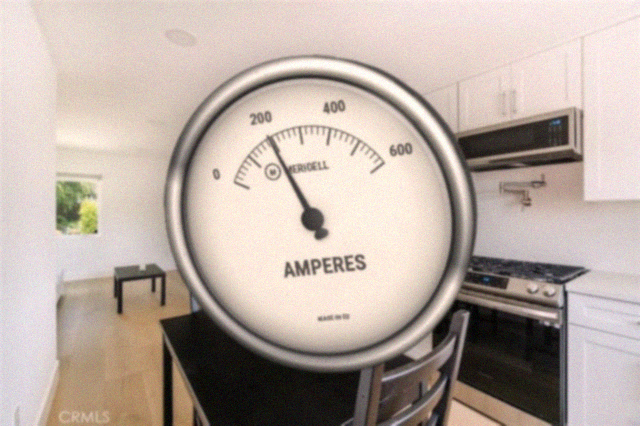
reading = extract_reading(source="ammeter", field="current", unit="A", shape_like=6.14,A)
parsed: 200,A
